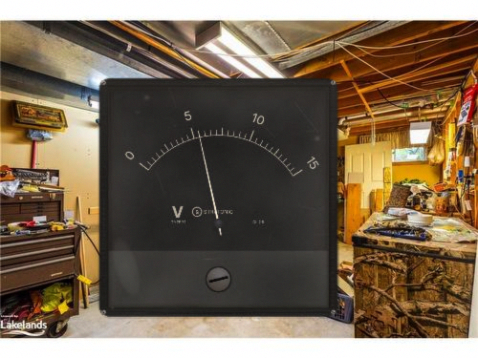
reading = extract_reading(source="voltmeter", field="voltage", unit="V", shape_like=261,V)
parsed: 5.5,V
